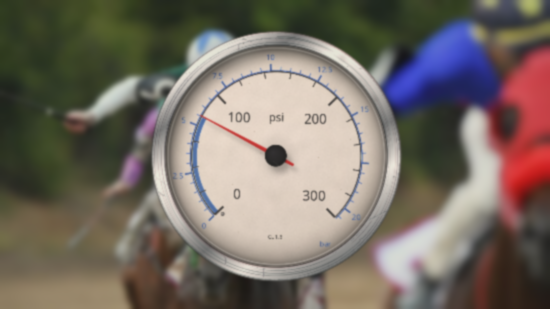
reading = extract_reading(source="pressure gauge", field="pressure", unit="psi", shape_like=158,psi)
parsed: 80,psi
